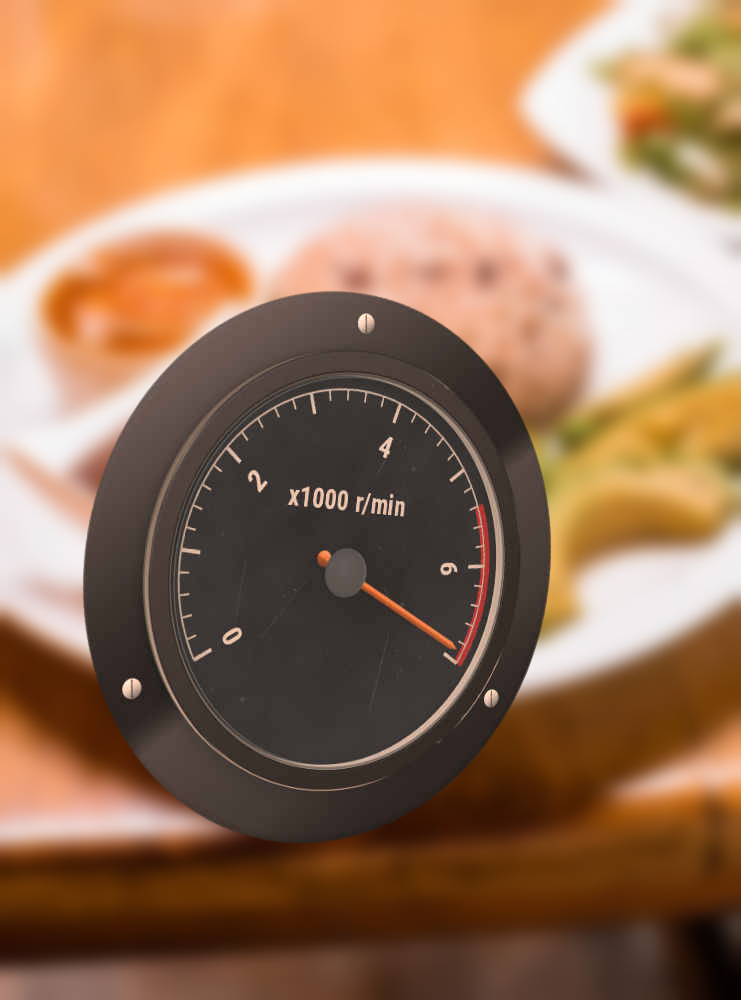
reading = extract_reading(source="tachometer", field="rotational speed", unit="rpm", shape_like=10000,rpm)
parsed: 6900,rpm
